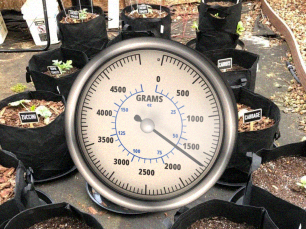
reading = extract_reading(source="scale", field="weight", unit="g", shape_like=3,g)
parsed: 1650,g
